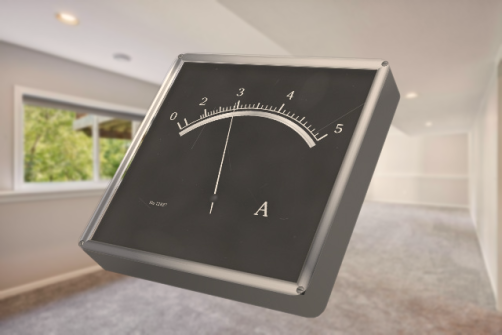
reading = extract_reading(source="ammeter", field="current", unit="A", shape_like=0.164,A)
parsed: 3,A
